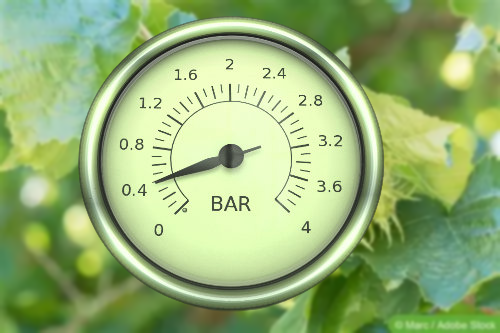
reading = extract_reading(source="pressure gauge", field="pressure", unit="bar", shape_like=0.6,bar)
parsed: 0.4,bar
